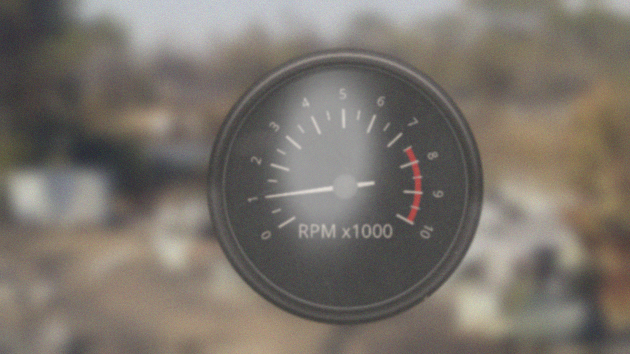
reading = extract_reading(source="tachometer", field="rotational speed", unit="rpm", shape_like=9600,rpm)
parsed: 1000,rpm
